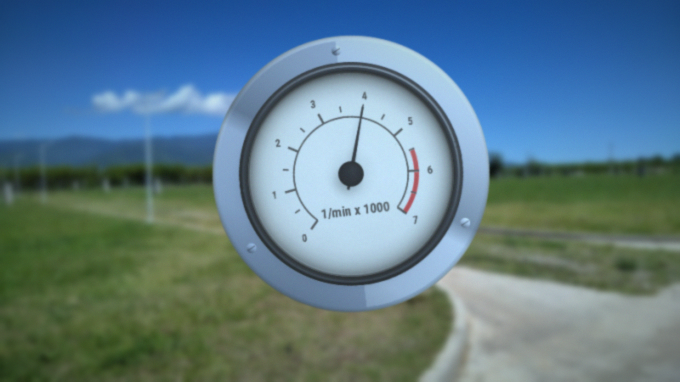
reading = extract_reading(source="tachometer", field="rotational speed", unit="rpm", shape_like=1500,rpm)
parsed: 4000,rpm
